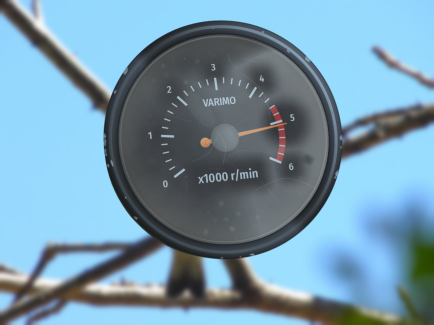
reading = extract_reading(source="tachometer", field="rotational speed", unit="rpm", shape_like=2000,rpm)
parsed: 5100,rpm
